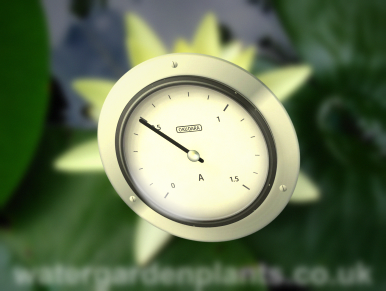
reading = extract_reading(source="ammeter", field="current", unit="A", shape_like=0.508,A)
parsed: 0.5,A
